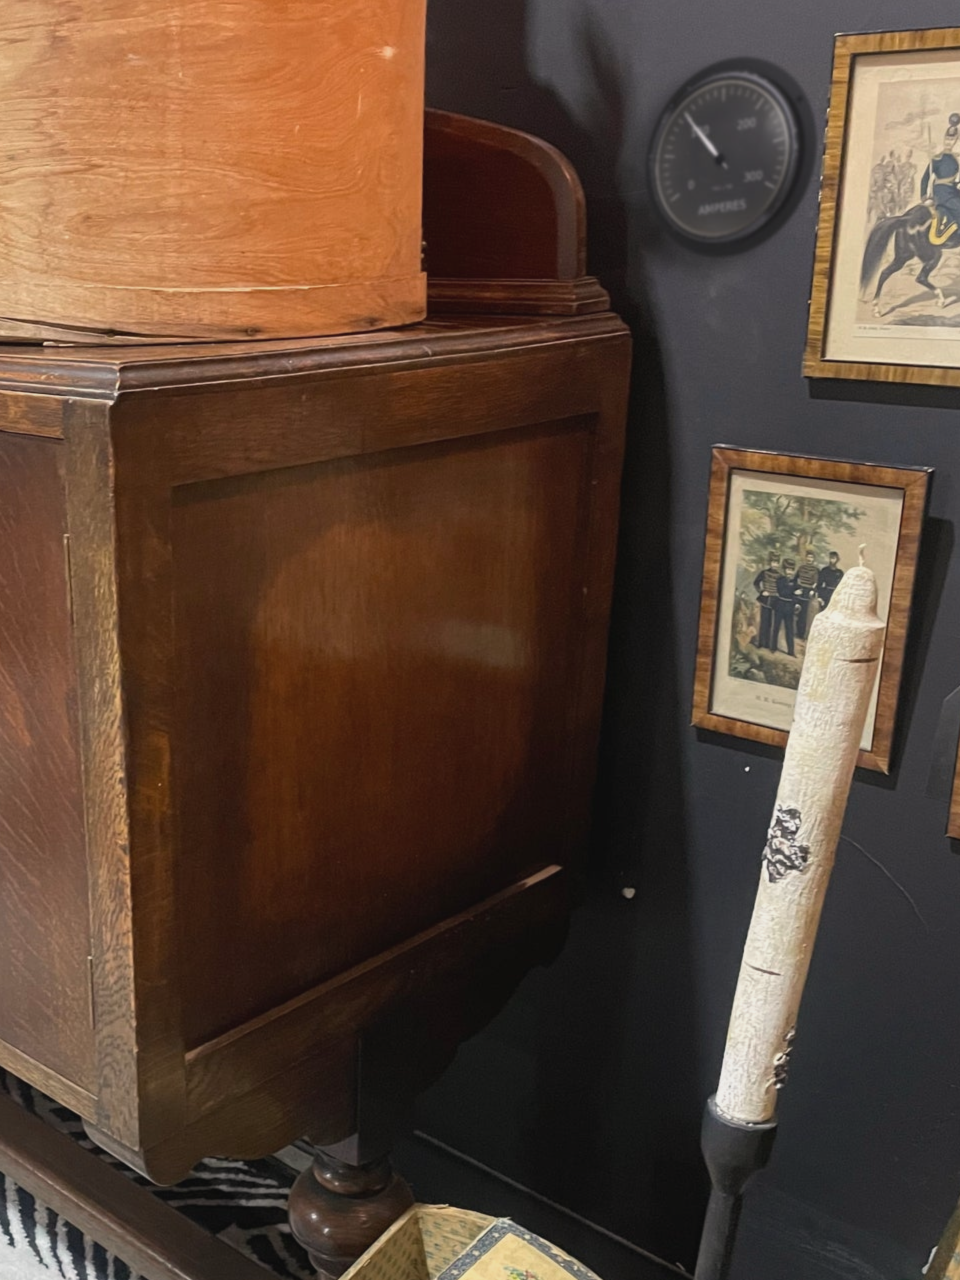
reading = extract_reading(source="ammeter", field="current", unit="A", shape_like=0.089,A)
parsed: 100,A
